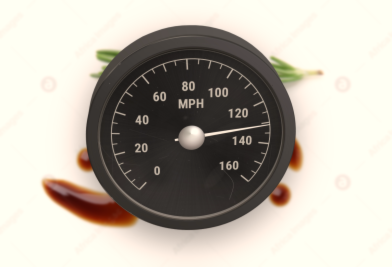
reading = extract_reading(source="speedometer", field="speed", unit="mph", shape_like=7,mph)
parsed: 130,mph
